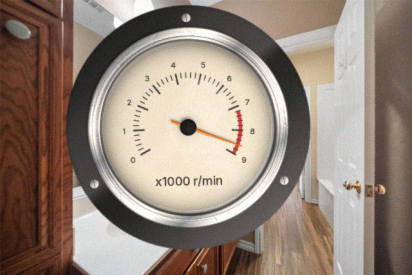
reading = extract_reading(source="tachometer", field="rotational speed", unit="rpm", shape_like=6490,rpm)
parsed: 8600,rpm
